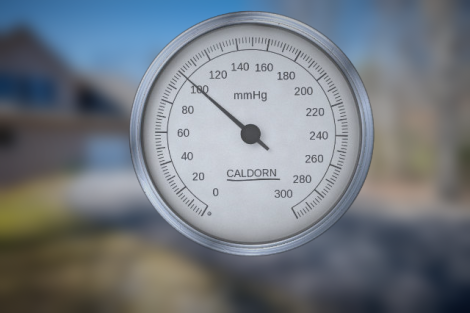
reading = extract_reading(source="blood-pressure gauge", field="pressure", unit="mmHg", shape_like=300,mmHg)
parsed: 100,mmHg
